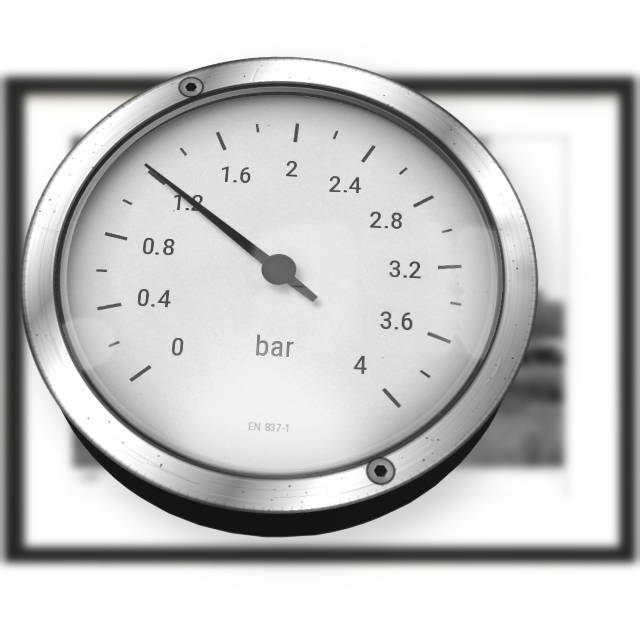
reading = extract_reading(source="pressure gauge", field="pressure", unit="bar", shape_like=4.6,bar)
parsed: 1.2,bar
